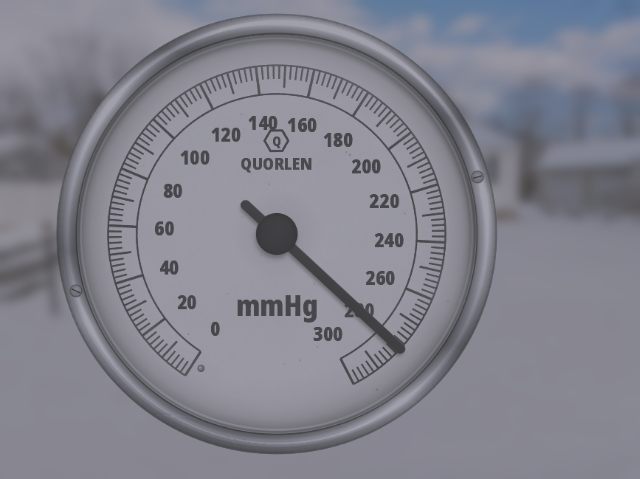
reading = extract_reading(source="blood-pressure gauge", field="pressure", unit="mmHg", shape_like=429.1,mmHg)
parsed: 280,mmHg
